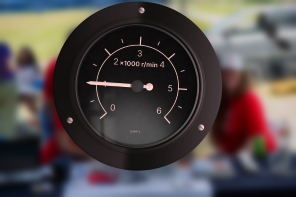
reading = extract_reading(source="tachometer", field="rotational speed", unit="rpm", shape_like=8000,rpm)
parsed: 1000,rpm
